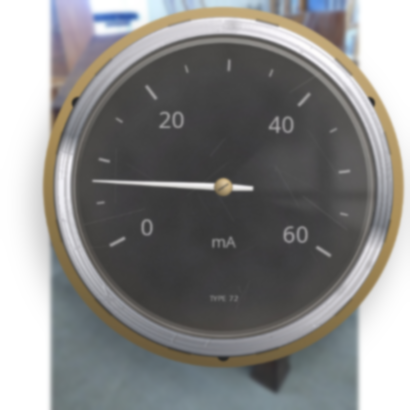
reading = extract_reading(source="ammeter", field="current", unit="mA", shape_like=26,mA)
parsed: 7.5,mA
